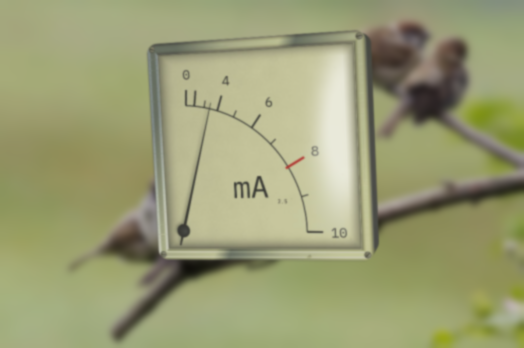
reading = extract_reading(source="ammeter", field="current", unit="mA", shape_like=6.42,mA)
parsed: 3.5,mA
